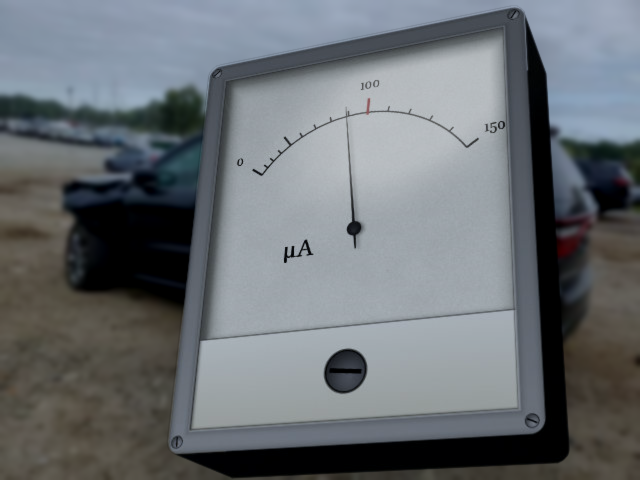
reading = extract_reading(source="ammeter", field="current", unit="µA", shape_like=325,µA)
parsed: 90,µA
